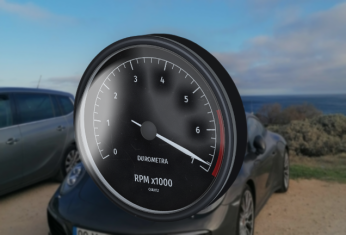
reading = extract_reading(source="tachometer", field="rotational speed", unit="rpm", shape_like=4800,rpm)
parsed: 6800,rpm
